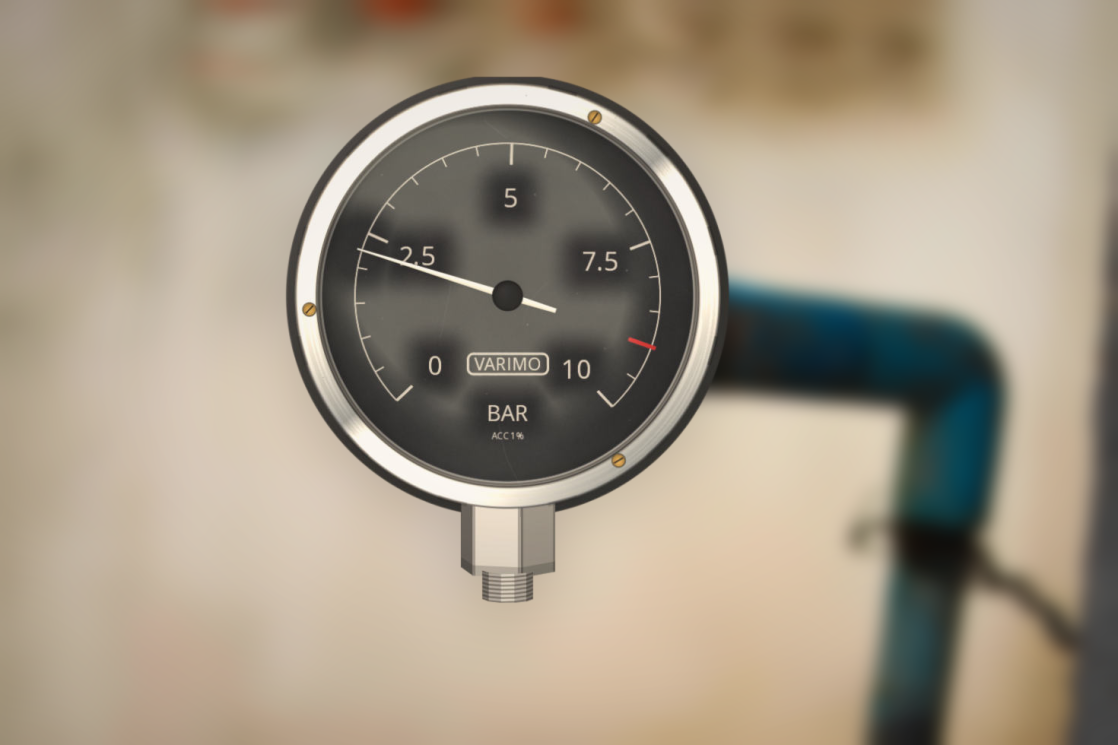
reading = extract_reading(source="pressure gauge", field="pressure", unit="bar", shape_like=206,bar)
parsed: 2.25,bar
